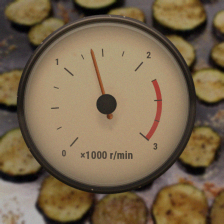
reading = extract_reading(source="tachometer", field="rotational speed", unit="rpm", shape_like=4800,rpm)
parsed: 1375,rpm
